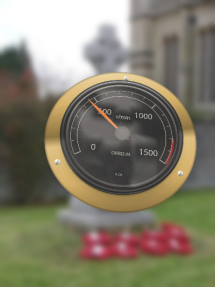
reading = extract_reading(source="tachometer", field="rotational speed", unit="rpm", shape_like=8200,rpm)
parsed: 450,rpm
